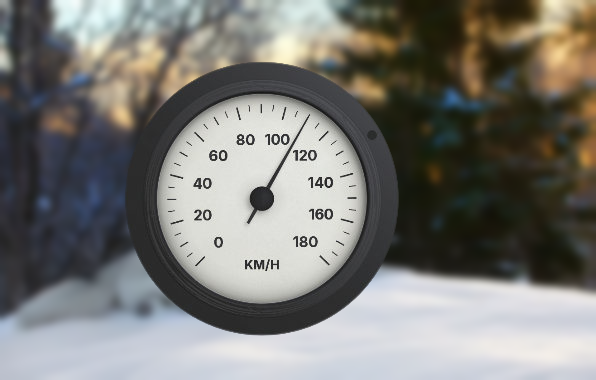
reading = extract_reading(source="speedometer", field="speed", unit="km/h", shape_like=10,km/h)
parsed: 110,km/h
